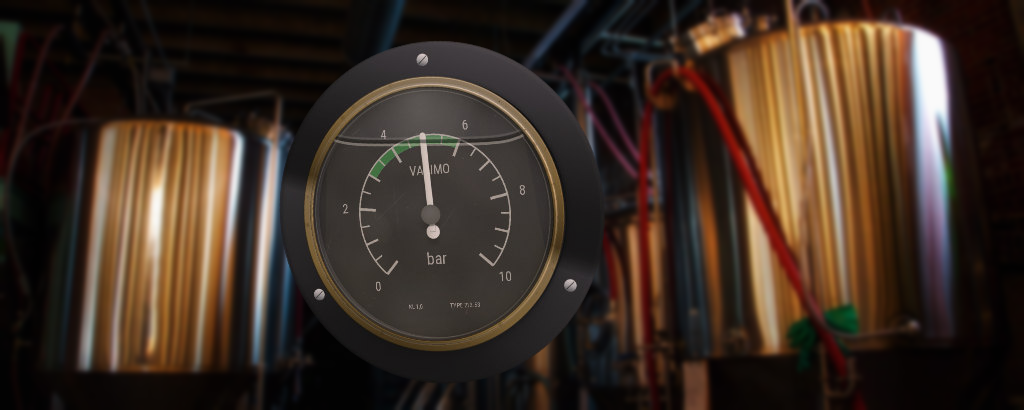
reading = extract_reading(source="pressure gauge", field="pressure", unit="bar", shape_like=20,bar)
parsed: 5,bar
